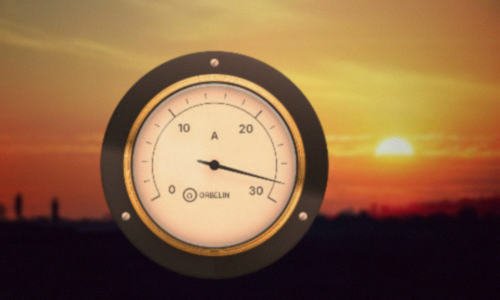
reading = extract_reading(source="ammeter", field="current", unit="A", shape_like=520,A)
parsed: 28,A
